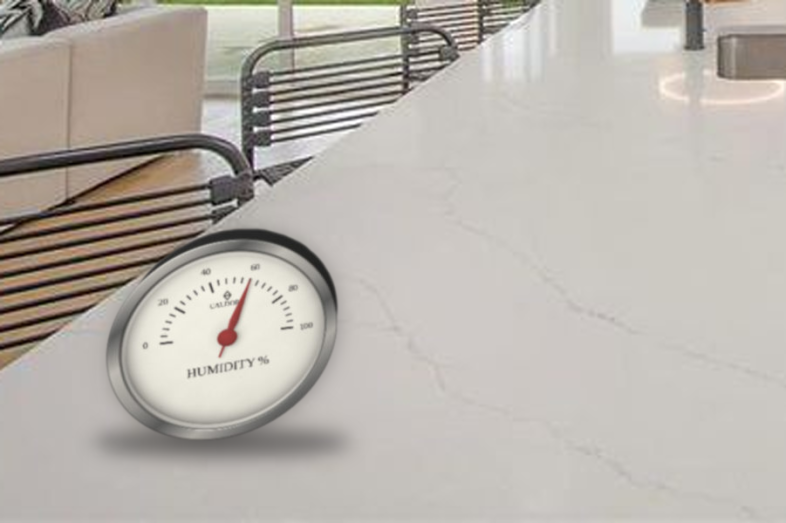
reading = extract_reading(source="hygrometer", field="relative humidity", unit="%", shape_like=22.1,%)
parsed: 60,%
